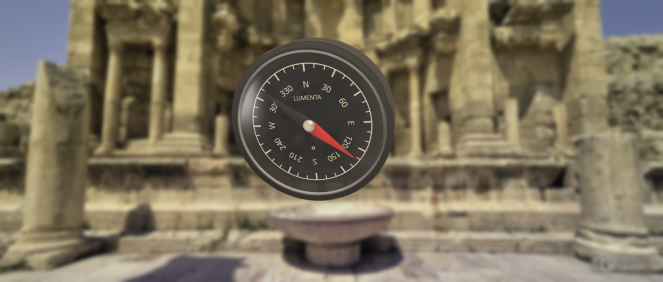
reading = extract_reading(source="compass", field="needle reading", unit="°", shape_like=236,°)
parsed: 130,°
